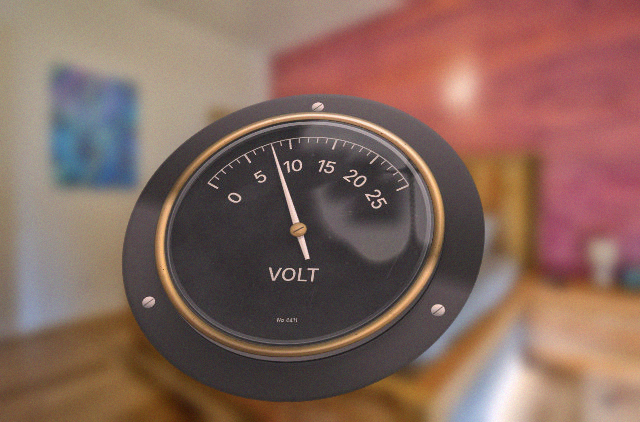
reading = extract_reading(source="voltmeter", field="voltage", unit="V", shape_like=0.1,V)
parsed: 8,V
